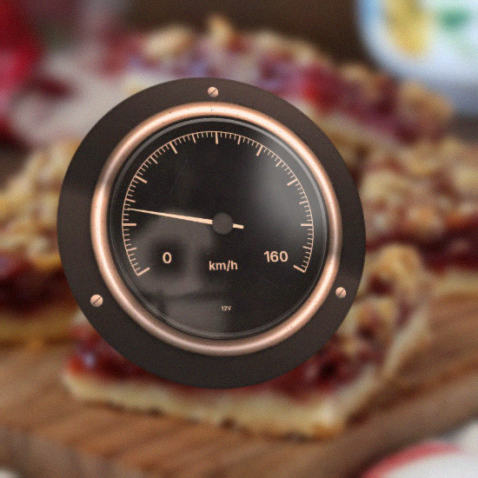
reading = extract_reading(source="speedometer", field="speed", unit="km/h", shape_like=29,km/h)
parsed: 26,km/h
